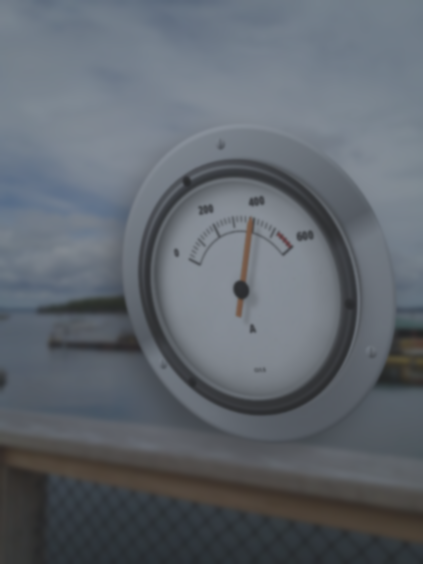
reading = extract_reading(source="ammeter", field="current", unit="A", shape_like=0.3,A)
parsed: 400,A
